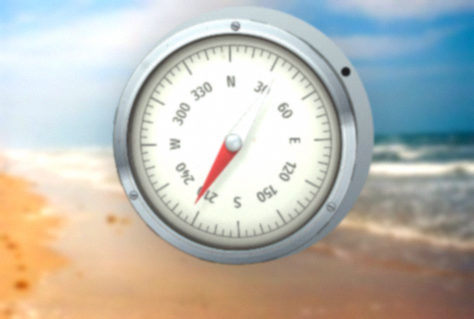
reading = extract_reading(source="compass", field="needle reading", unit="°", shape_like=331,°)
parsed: 215,°
